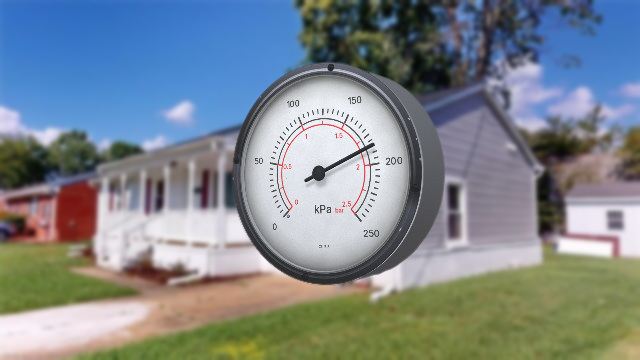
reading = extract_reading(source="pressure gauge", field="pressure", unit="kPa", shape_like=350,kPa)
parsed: 185,kPa
